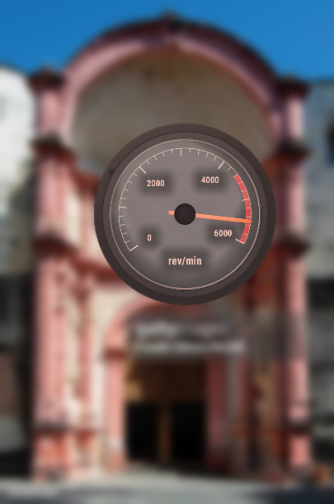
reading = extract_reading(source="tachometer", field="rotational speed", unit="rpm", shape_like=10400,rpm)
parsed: 5500,rpm
